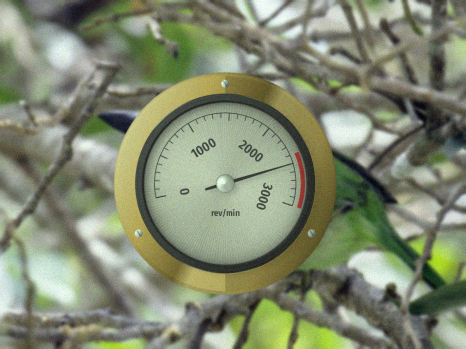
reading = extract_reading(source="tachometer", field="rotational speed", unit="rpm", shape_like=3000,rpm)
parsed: 2500,rpm
